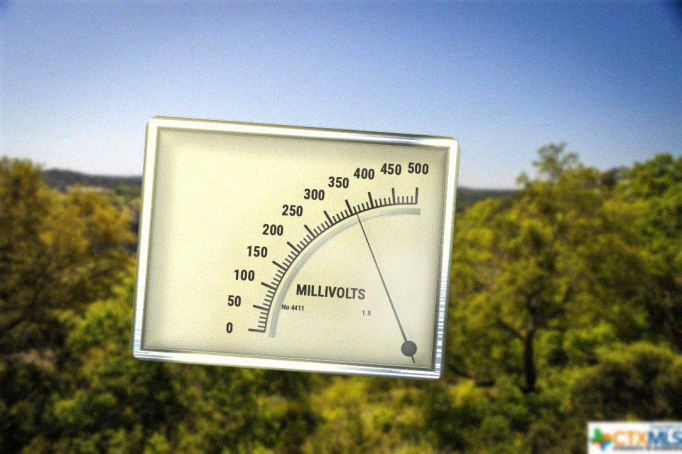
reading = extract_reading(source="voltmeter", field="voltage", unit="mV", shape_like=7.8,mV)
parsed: 360,mV
